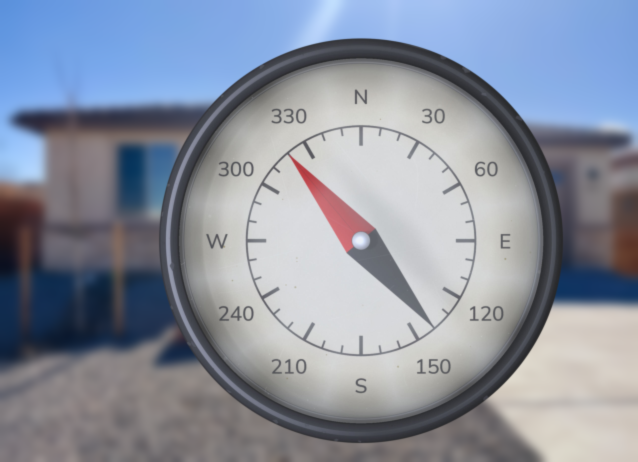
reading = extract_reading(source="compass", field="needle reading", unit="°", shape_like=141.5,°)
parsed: 320,°
